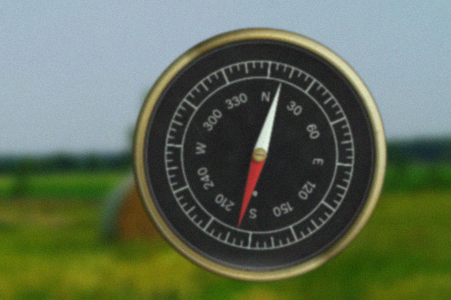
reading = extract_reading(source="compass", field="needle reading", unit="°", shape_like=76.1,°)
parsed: 190,°
